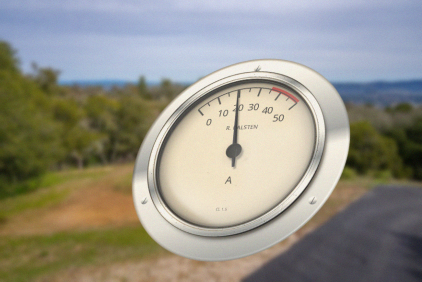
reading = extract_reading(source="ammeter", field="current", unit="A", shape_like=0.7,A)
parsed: 20,A
